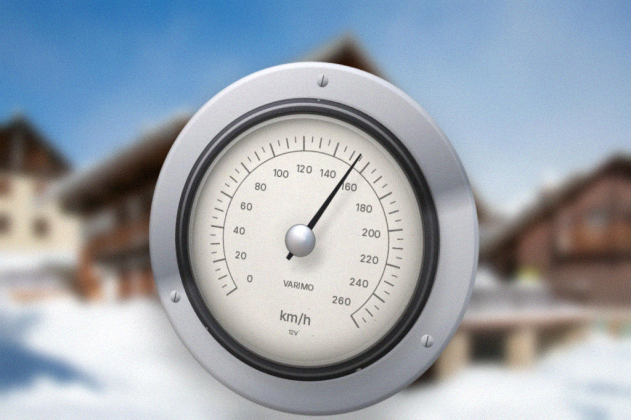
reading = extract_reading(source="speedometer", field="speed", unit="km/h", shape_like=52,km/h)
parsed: 155,km/h
